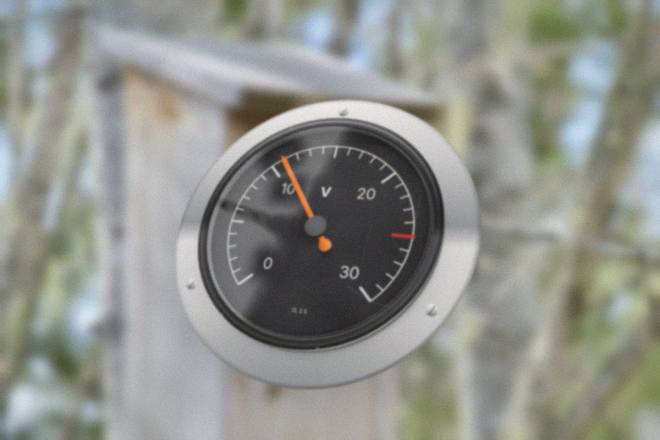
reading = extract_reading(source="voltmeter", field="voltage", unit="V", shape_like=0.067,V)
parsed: 11,V
